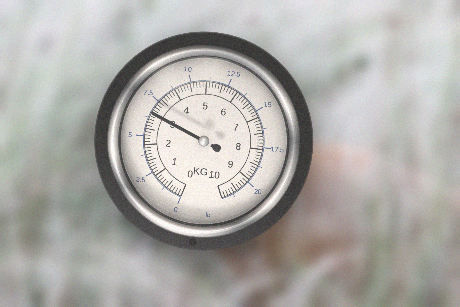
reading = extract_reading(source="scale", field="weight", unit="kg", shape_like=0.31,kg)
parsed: 3,kg
